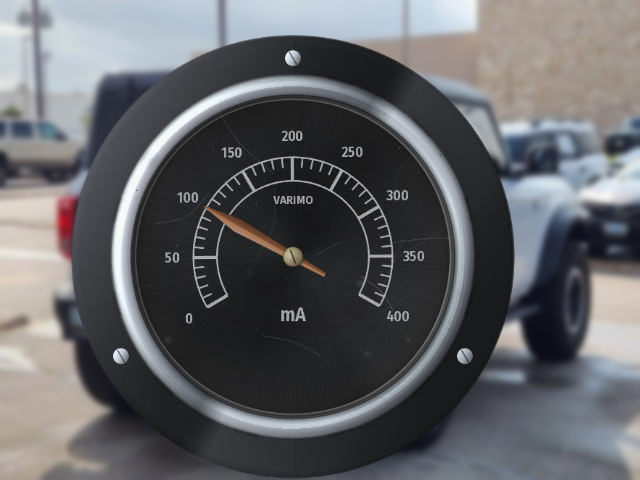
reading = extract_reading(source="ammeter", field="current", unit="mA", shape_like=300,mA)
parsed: 100,mA
